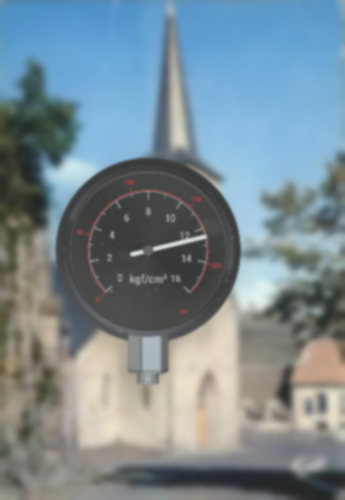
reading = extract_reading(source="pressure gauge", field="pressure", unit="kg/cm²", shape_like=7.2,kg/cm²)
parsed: 12.5,kg/cm²
